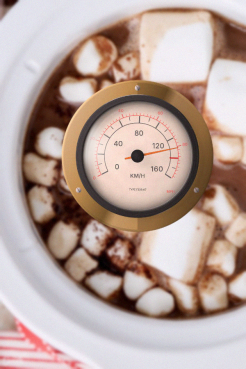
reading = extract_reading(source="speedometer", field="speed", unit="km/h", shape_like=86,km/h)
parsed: 130,km/h
